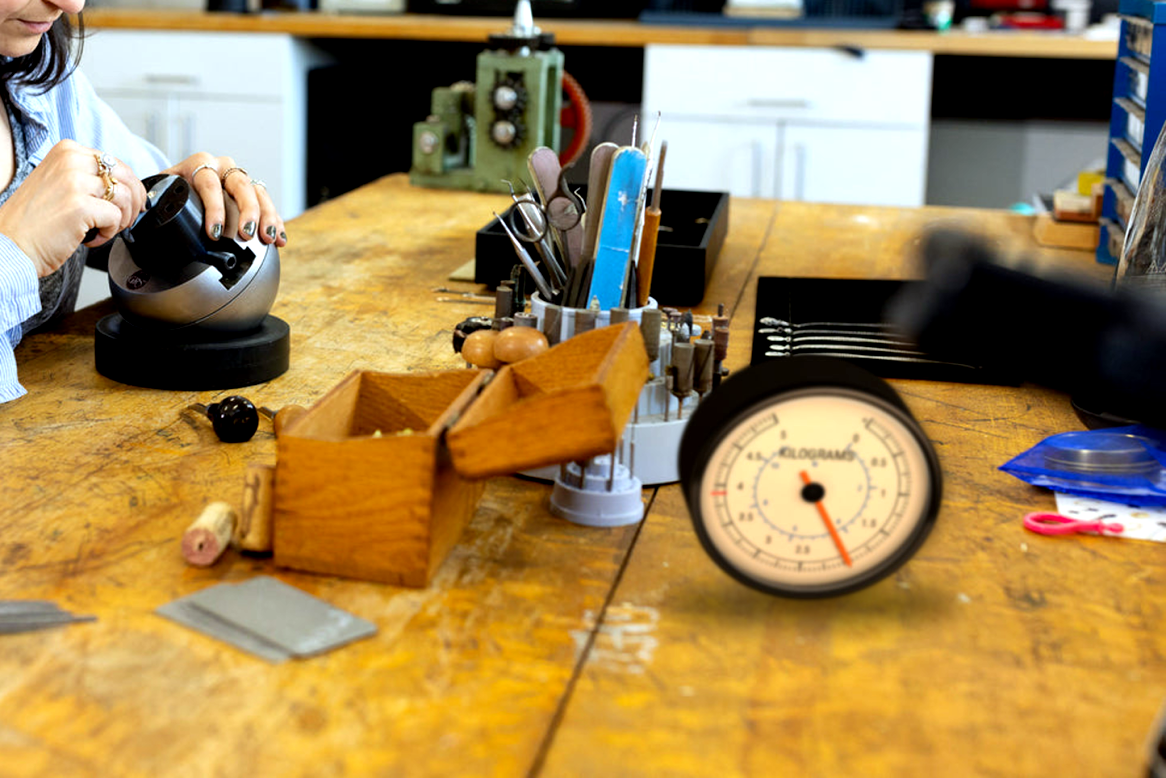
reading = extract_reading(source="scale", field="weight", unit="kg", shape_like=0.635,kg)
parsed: 2,kg
